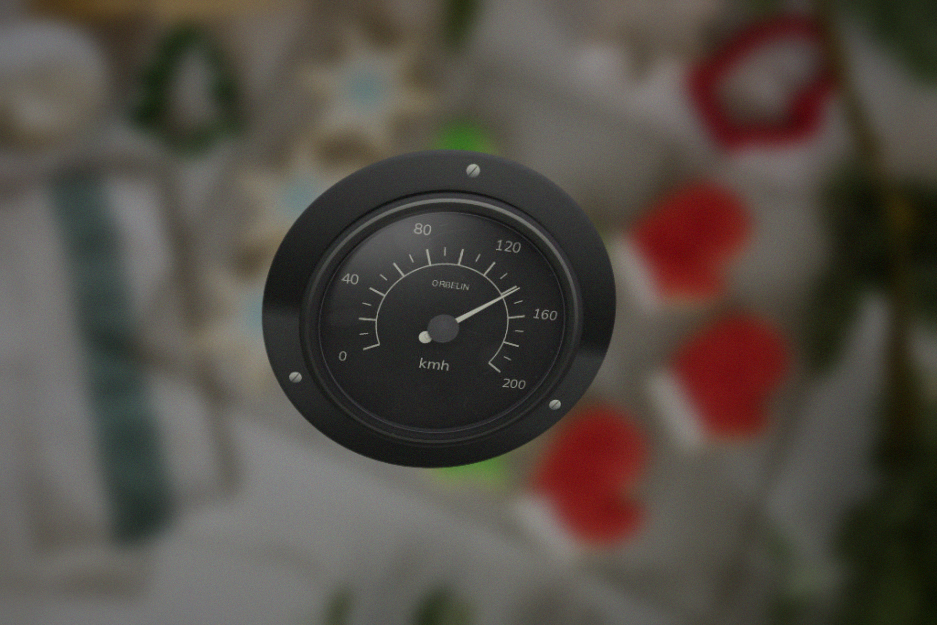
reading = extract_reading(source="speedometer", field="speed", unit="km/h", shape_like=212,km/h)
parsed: 140,km/h
